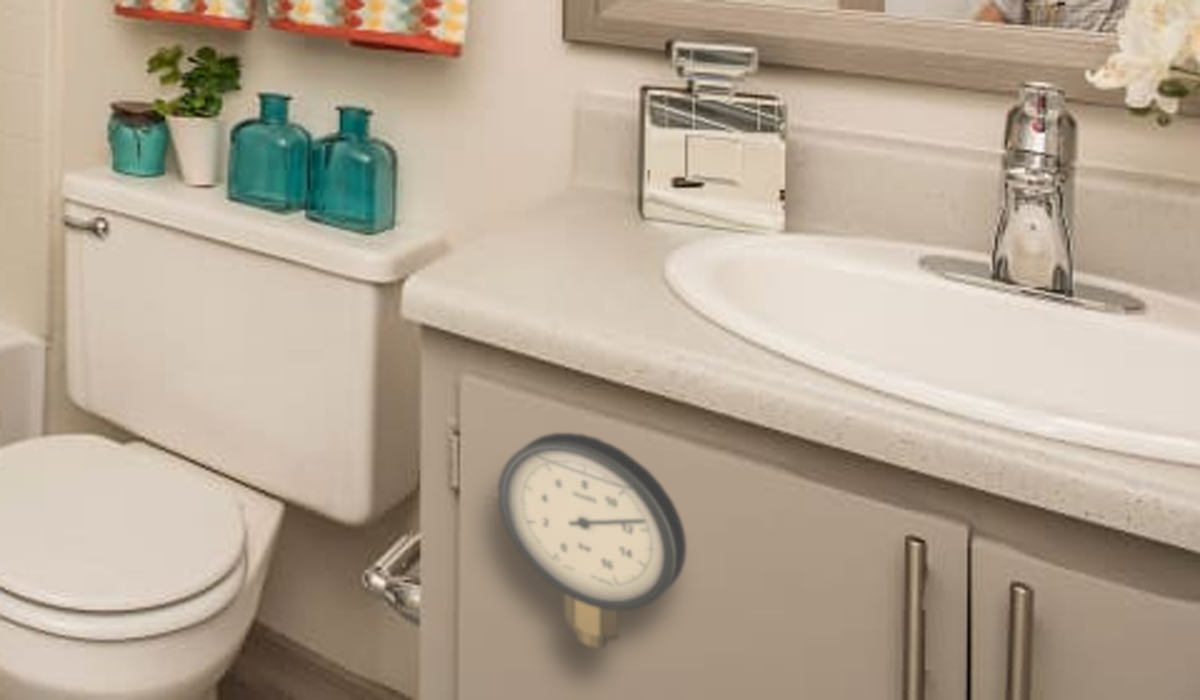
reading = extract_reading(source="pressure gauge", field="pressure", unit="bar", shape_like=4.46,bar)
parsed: 11.5,bar
